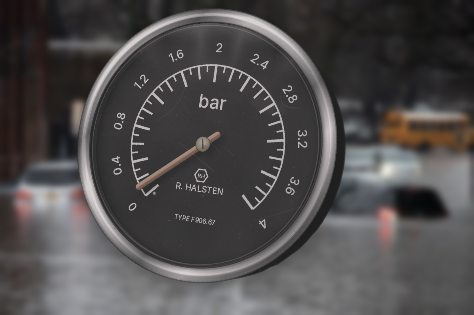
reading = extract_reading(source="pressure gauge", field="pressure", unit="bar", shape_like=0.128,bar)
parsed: 0.1,bar
